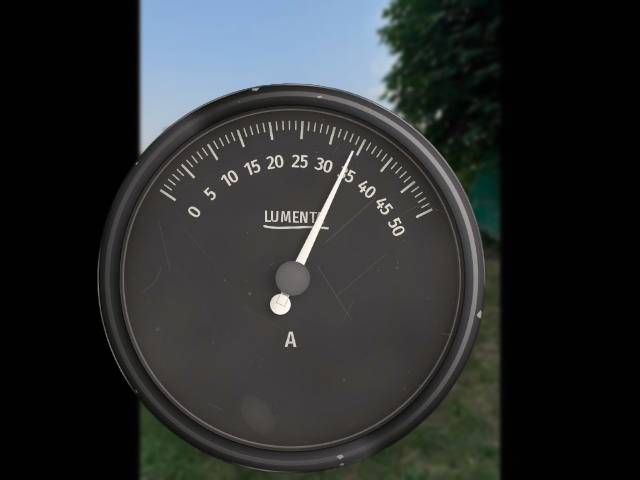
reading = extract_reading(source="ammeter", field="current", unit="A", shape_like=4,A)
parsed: 34,A
